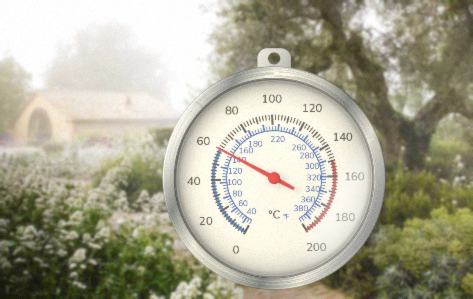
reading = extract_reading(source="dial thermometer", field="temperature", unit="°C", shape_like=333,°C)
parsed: 60,°C
